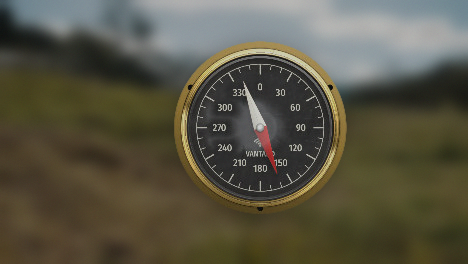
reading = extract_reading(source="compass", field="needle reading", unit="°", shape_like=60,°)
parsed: 160,°
